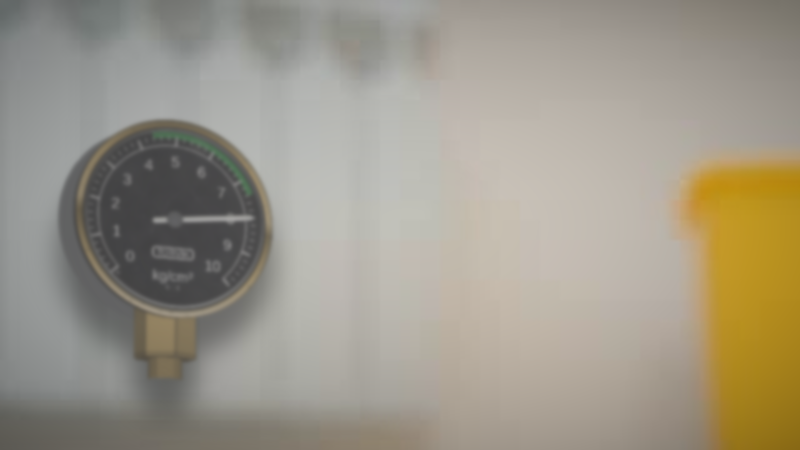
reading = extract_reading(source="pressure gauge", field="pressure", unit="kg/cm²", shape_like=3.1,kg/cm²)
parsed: 8,kg/cm²
